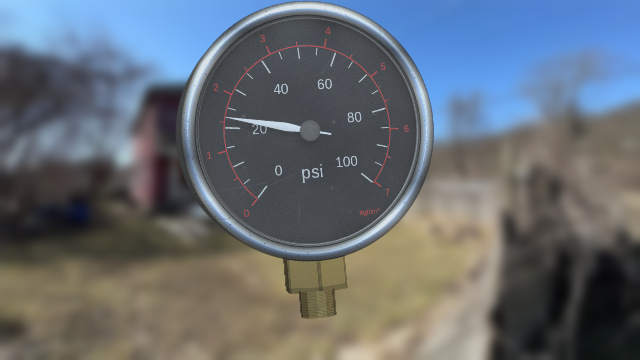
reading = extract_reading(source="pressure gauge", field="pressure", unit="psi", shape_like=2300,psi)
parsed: 22.5,psi
